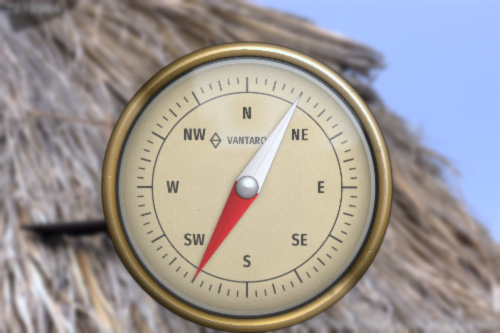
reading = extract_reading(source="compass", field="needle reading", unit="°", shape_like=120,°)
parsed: 210,°
